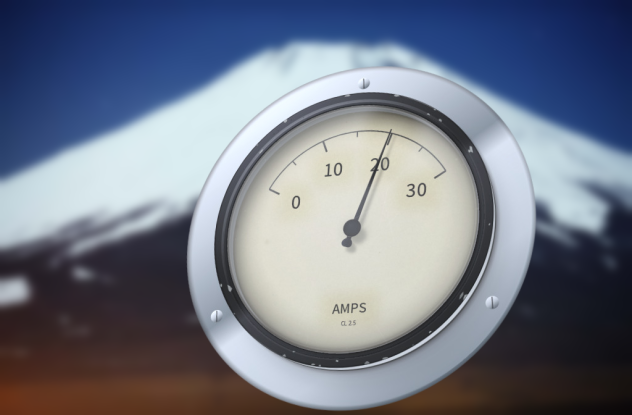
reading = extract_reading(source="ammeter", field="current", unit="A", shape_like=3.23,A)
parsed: 20,A
